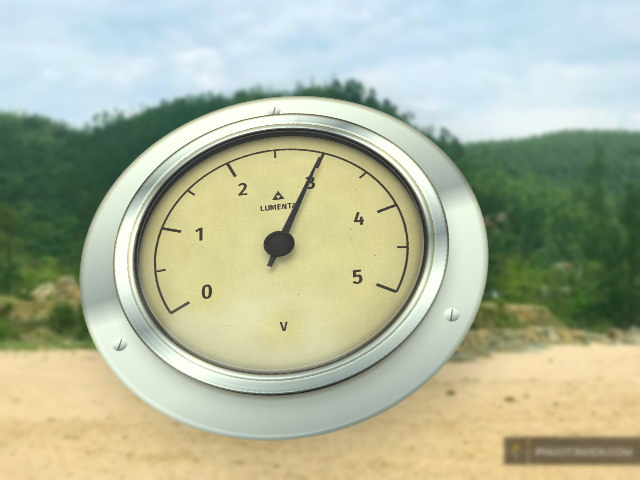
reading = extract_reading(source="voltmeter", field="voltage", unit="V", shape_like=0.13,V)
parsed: 3,V
